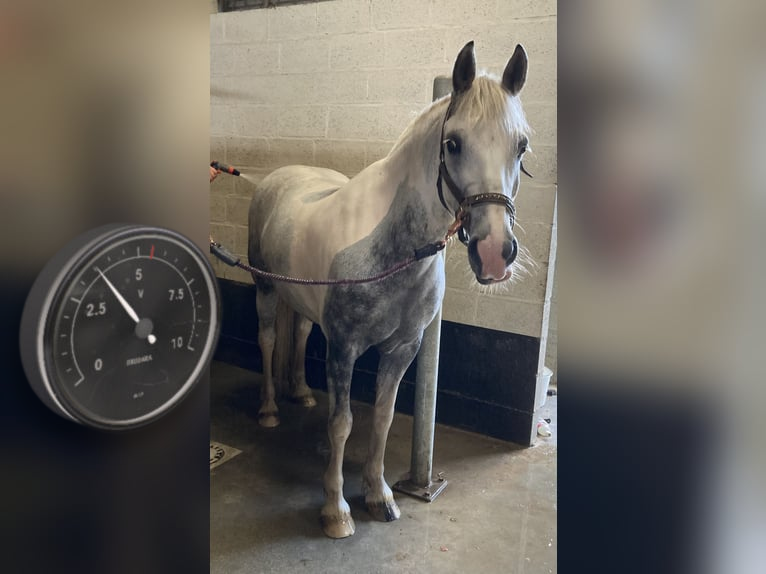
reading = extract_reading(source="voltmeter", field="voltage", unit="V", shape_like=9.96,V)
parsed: 3.5,V
